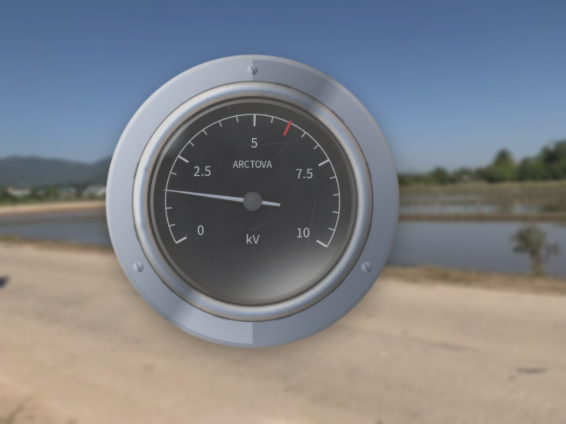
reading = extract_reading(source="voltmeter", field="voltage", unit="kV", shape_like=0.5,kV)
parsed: 1.5,kV
